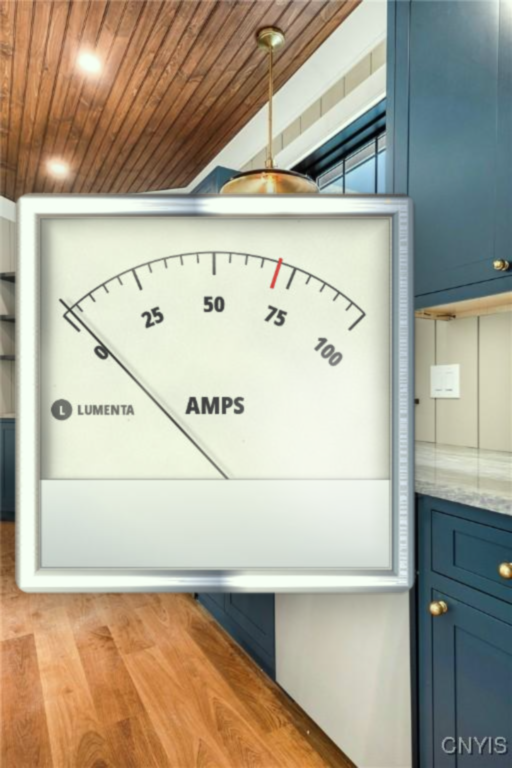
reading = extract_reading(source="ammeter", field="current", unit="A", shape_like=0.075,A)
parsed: 2.5,A
